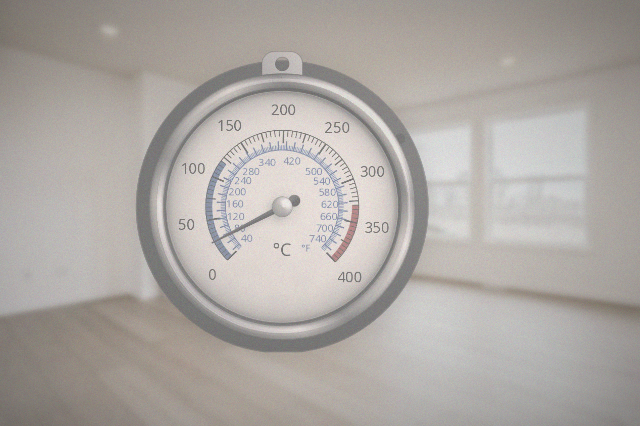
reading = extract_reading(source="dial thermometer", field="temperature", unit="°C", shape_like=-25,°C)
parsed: 25,°C
